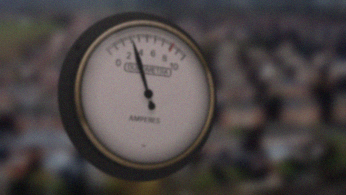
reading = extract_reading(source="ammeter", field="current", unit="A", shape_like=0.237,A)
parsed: 3,A
